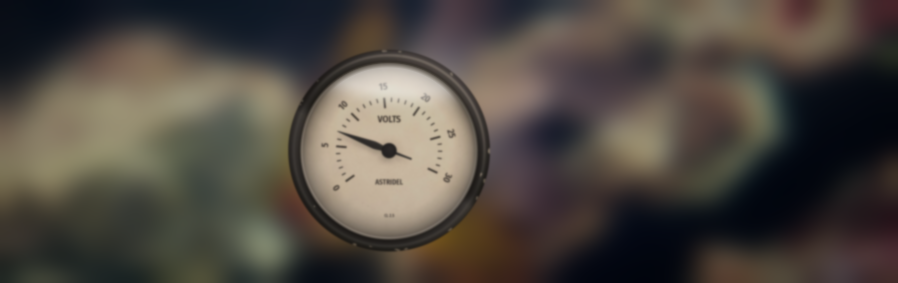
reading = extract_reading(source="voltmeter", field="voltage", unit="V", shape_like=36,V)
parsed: 7,V
